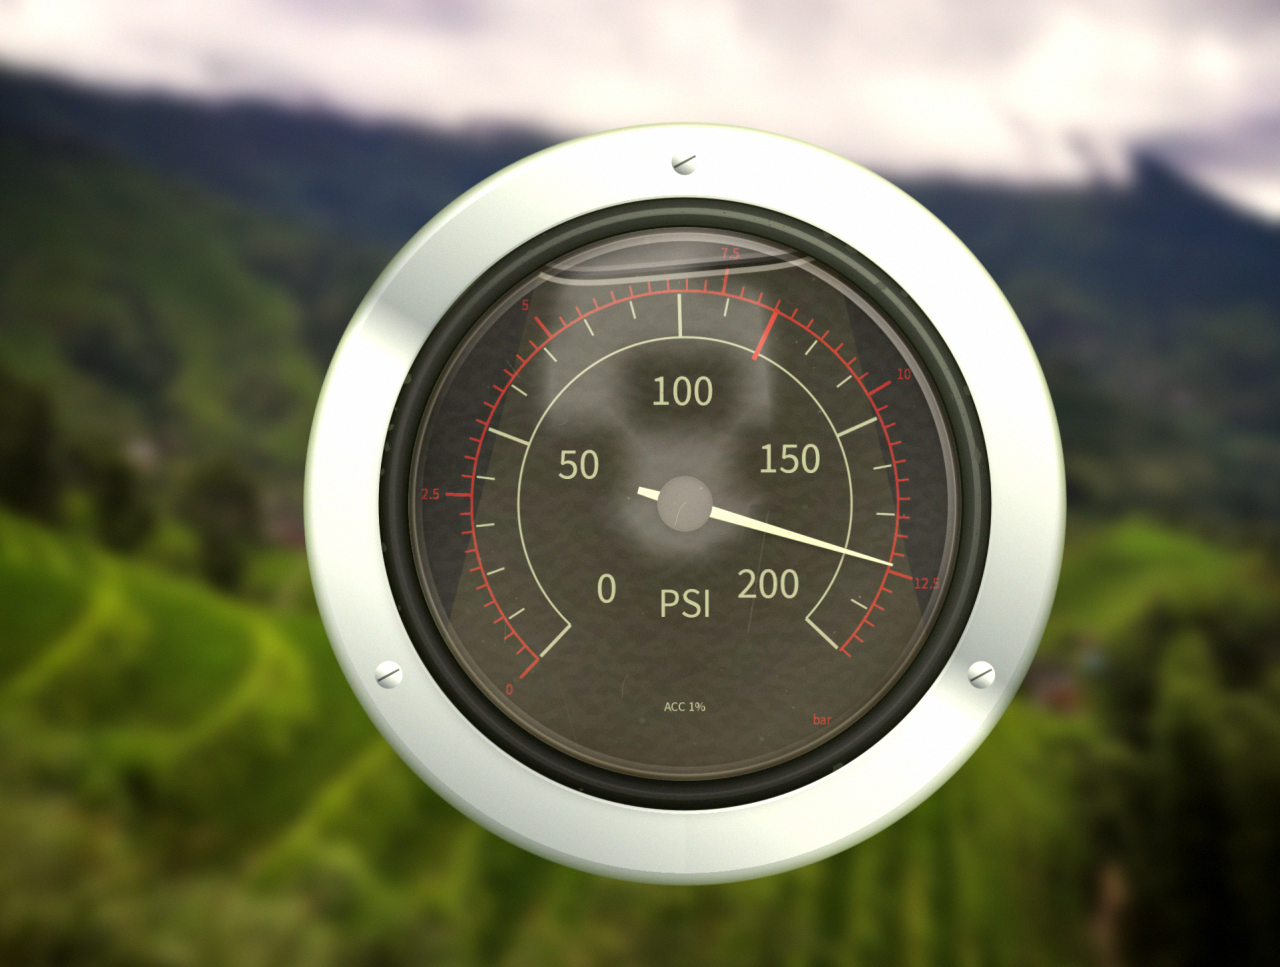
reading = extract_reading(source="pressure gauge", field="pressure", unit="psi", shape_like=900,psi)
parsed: 180,psi
